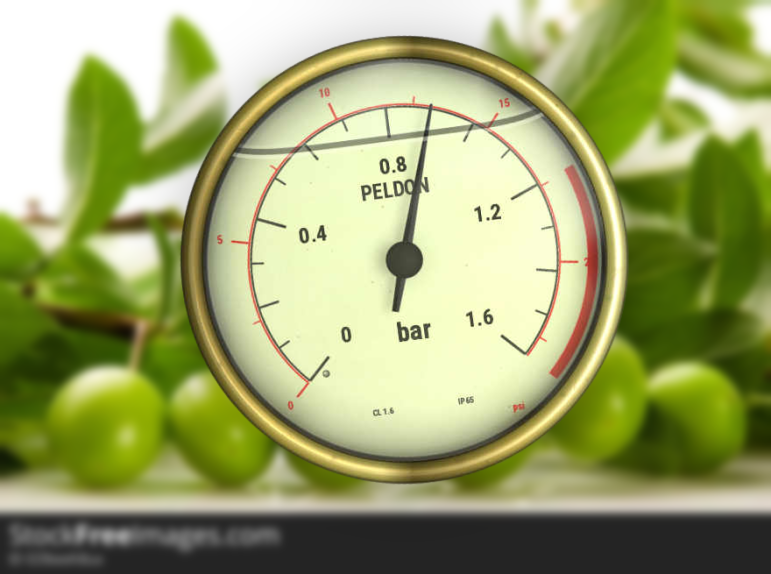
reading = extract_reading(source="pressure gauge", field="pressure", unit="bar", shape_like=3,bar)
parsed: 0.9,bar
